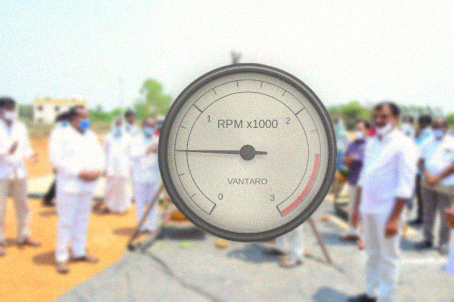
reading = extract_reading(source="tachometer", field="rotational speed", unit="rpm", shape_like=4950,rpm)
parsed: 600,rpm
